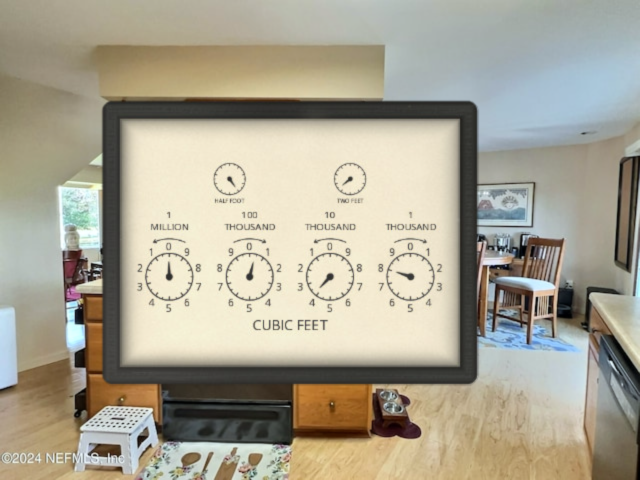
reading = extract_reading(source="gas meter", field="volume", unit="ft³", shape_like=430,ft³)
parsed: 3800,ft³
